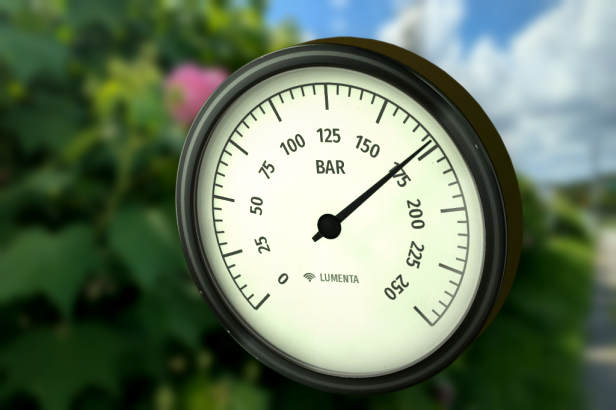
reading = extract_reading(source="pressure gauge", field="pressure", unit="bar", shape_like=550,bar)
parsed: 172.5,bar
